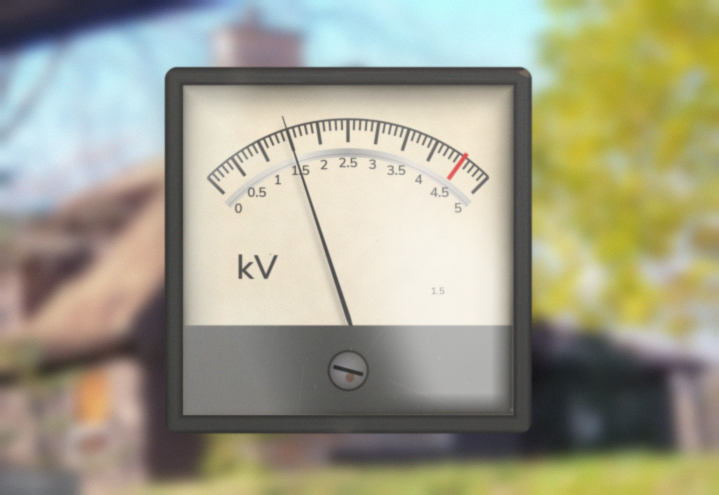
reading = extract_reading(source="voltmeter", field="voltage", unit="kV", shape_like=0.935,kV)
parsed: 1.5,kV
